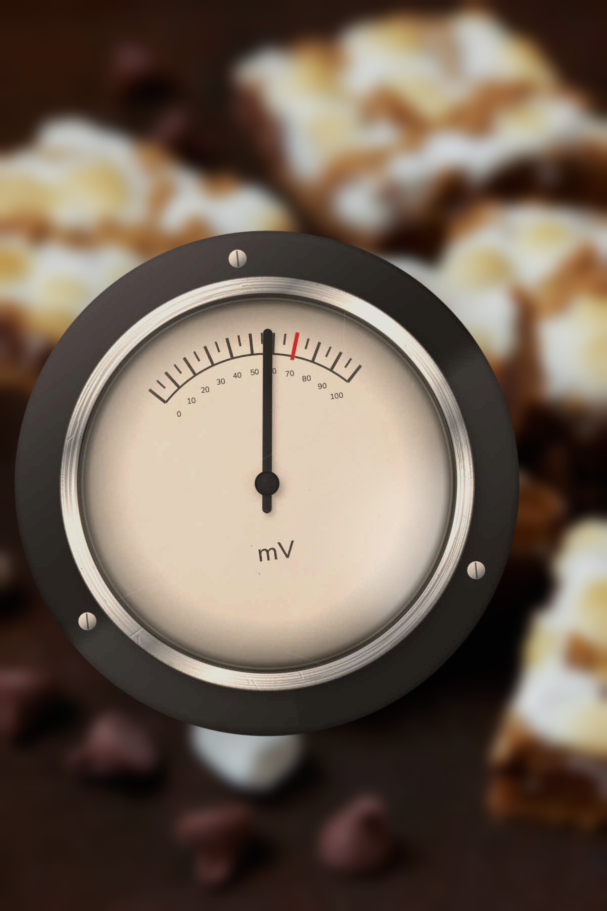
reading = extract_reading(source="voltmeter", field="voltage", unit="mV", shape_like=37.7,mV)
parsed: 57.5,mV
